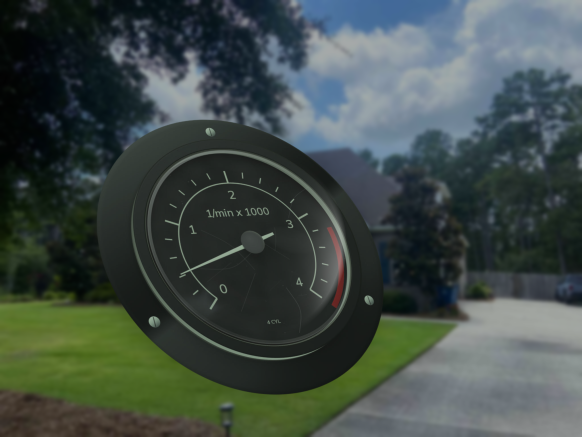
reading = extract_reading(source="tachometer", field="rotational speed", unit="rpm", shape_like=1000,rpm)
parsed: 400,rpm
